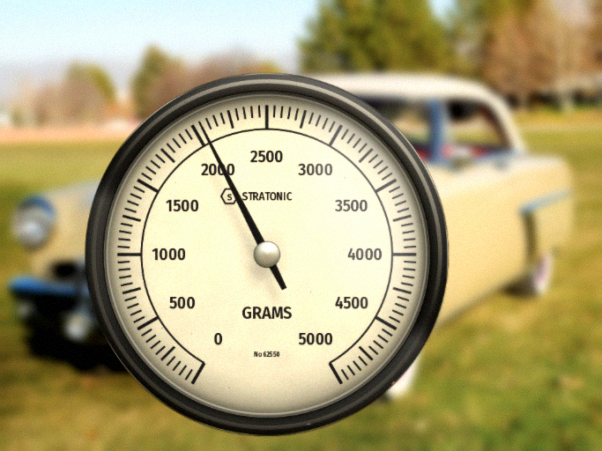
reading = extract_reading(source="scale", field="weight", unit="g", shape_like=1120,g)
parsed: 2050,g
